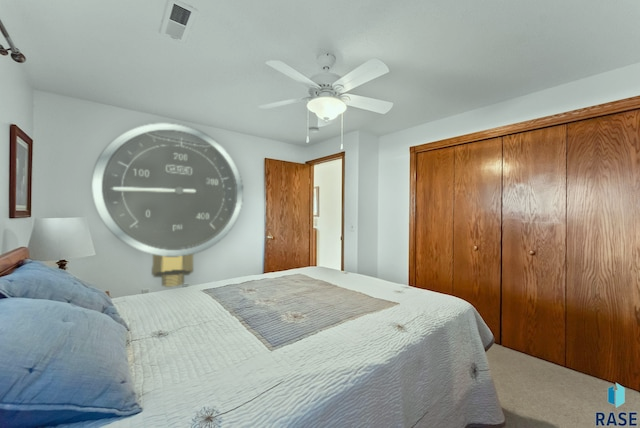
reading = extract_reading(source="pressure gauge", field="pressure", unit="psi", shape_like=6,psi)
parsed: 60,psi
